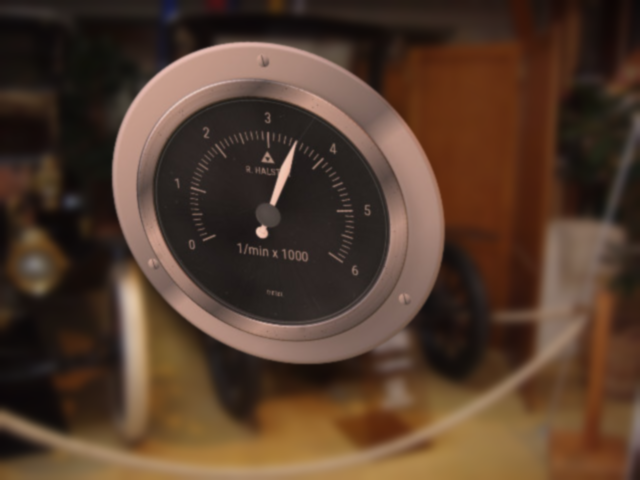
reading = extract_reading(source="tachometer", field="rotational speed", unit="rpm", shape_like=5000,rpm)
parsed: 3500,rpm
